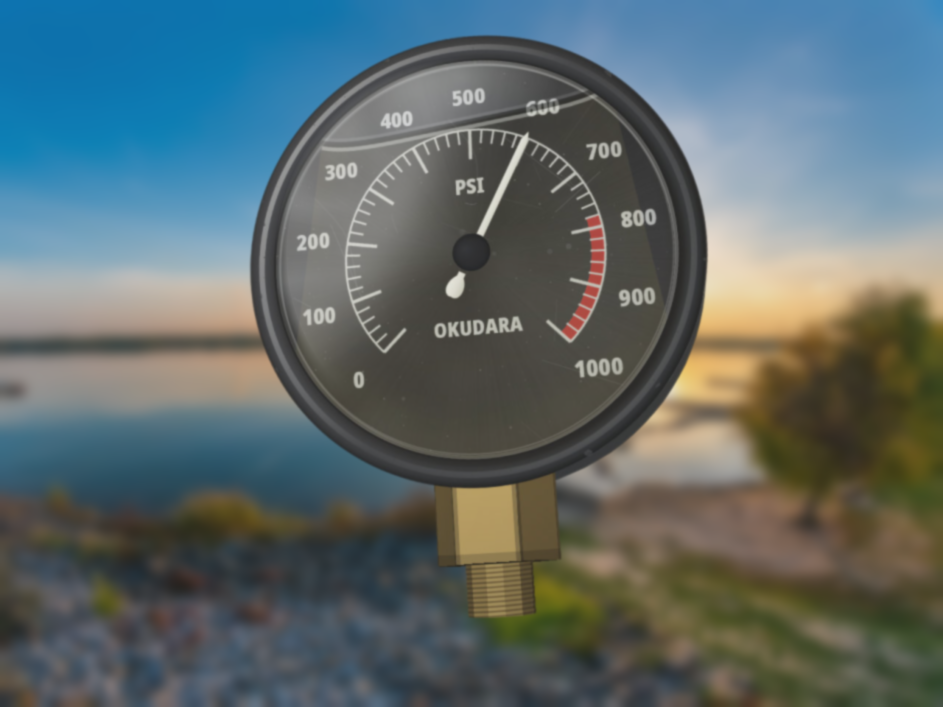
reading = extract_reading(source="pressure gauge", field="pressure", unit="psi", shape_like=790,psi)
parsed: 600,psi
